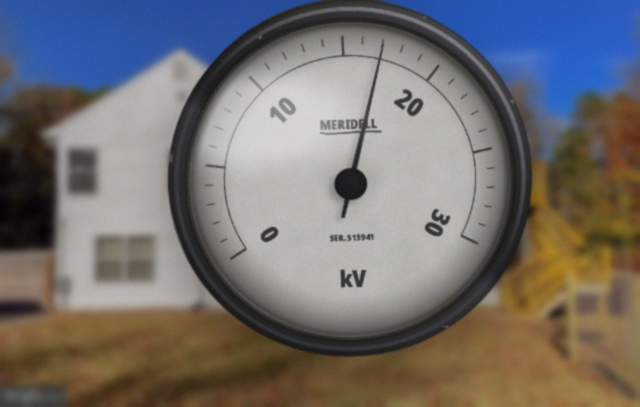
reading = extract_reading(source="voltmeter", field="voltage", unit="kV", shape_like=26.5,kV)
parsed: 17,kV
